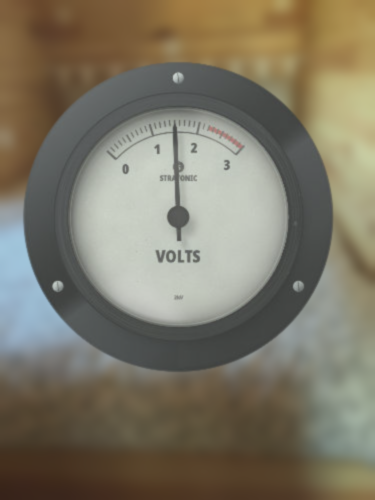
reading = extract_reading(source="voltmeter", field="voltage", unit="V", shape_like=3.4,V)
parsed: 1.5,V
